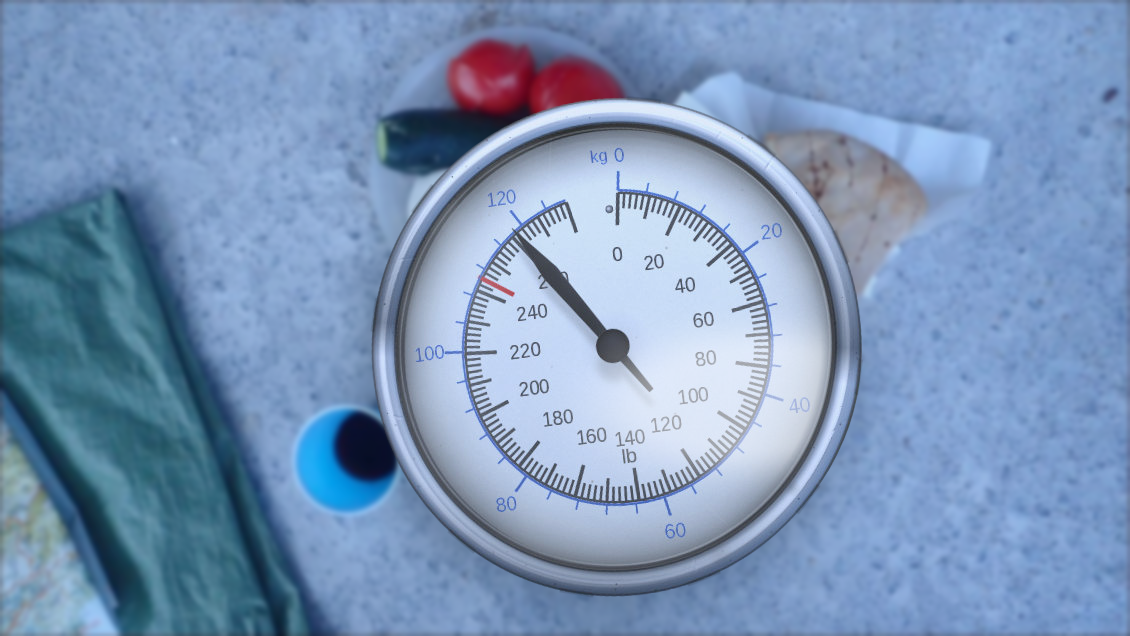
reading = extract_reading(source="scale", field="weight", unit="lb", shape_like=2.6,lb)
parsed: 262,lb
